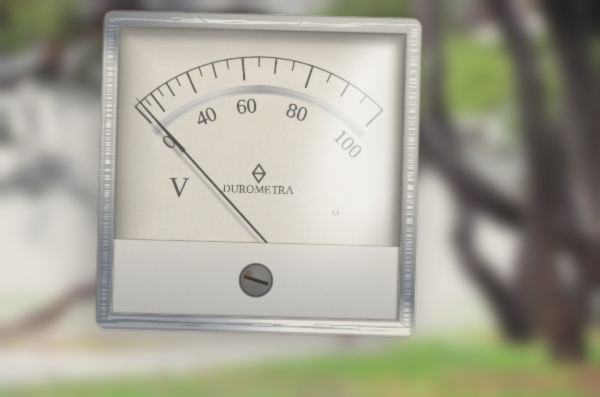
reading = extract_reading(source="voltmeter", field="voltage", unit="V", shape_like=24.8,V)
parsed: 10,V
